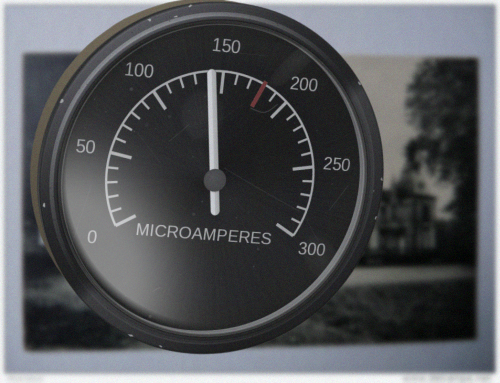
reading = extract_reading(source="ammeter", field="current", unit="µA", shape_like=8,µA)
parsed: 140,µA
